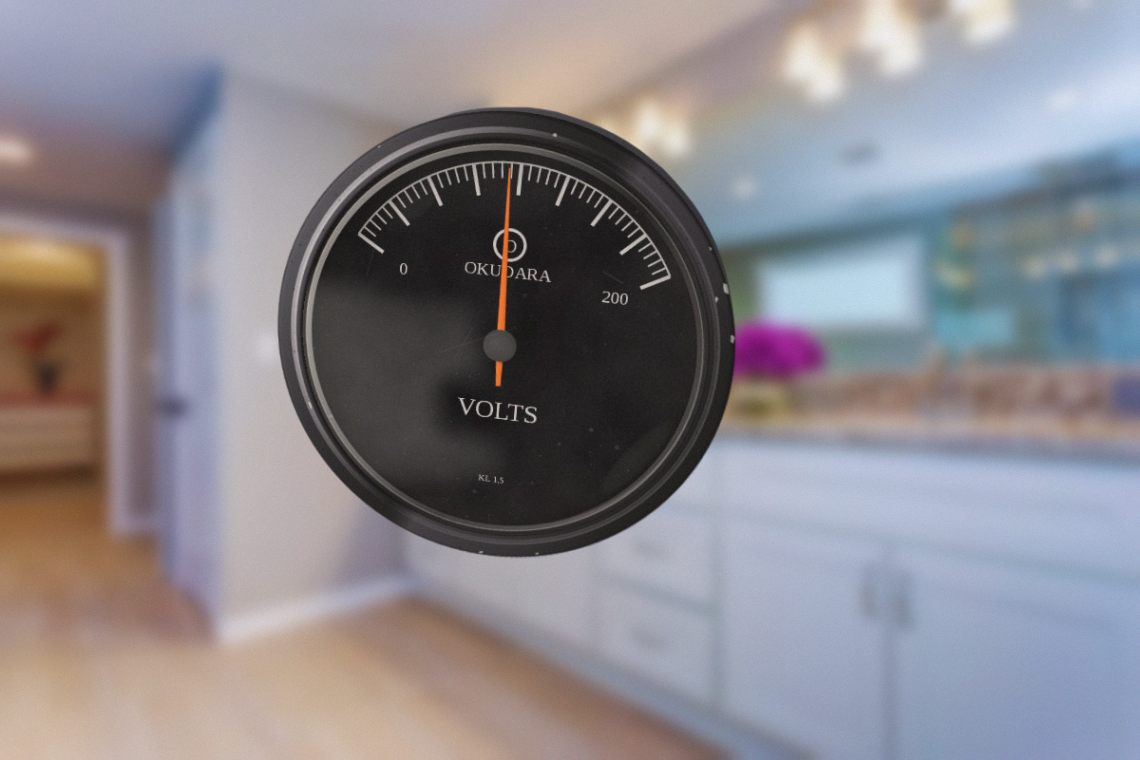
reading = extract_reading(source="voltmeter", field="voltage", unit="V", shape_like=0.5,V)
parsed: 95,V
